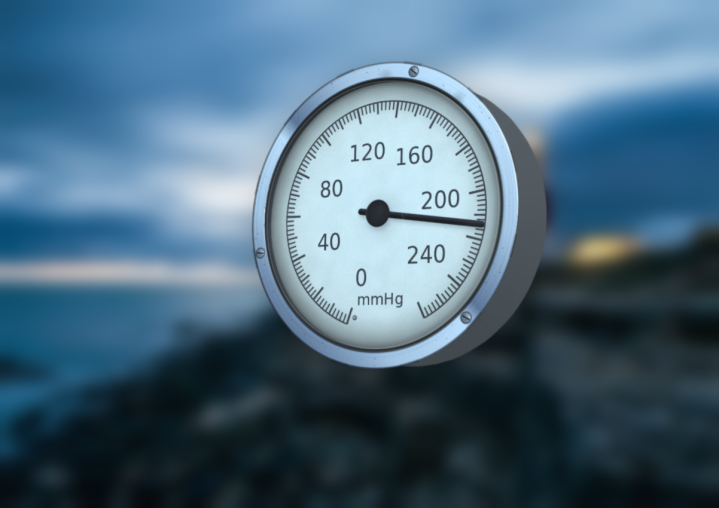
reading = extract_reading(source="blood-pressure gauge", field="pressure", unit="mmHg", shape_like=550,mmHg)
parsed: 214,mmHg
